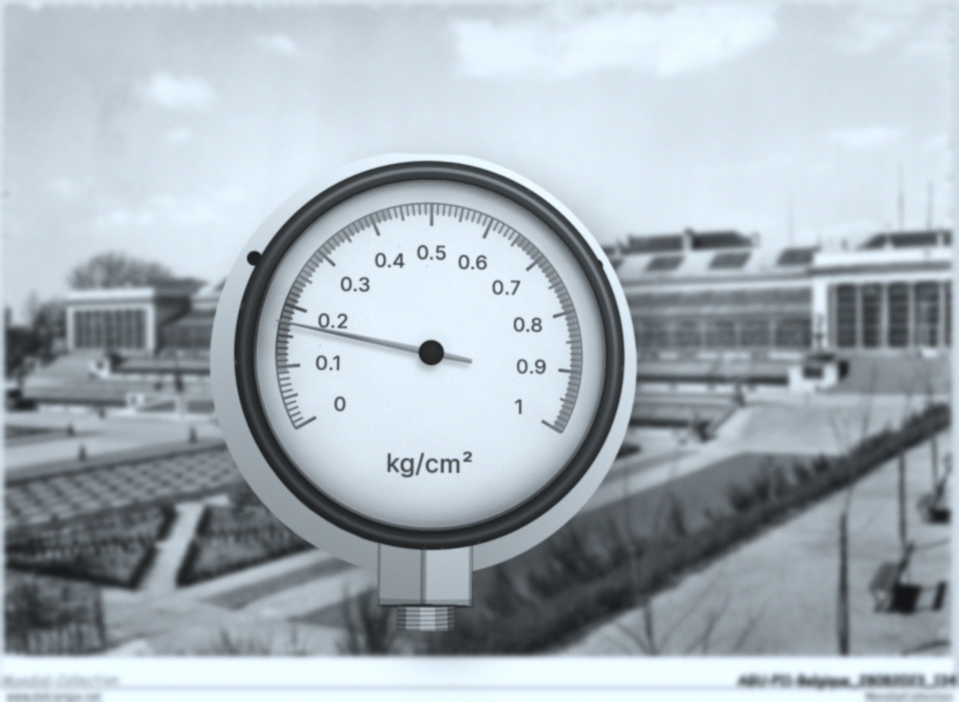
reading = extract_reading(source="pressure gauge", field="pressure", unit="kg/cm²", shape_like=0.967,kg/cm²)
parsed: 0.17,kg/cm²
